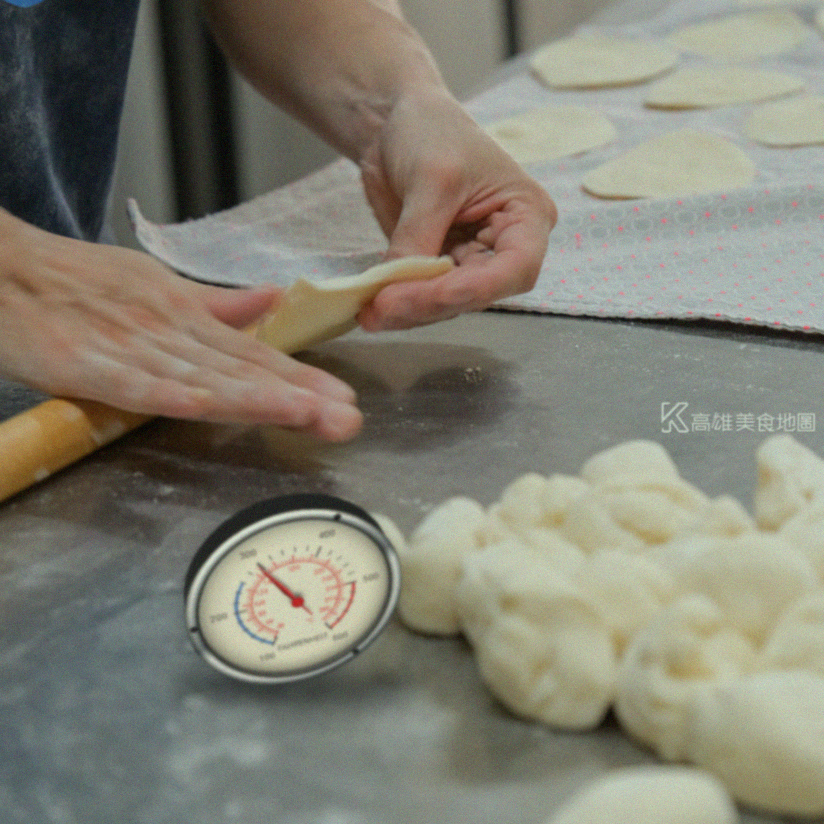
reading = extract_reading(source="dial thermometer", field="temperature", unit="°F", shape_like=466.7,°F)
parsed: 300,°F
